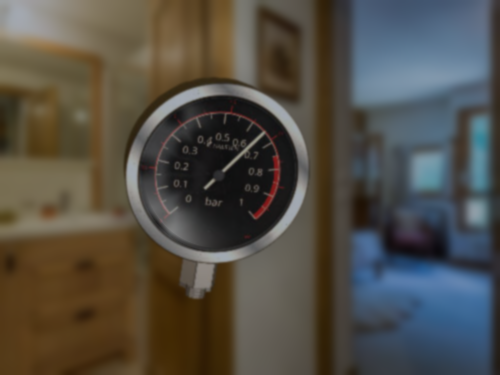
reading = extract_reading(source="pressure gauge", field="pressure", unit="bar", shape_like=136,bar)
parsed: 0.65,bar
